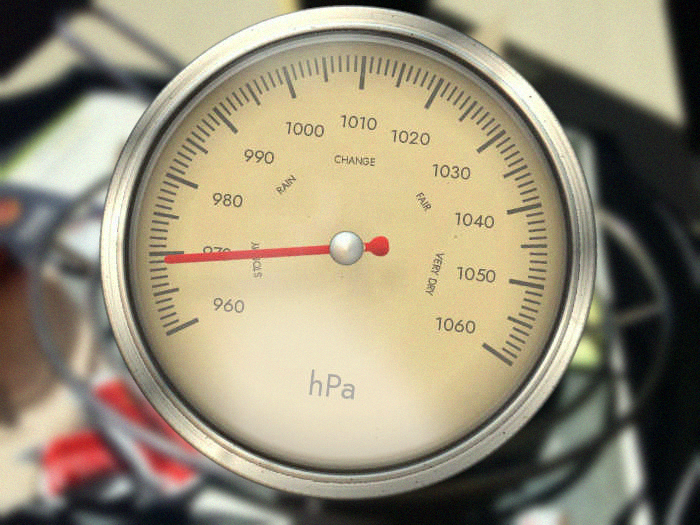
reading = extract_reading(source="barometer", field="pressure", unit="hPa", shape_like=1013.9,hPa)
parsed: 969,hPa
